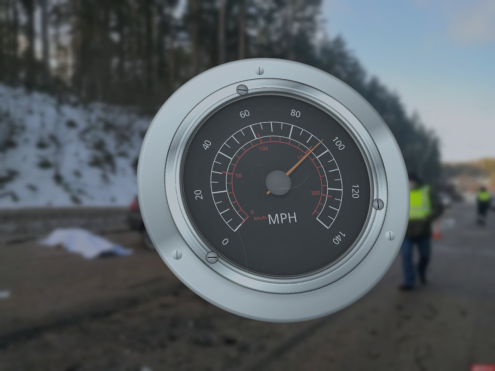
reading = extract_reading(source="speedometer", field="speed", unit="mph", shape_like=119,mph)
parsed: 95,mph
